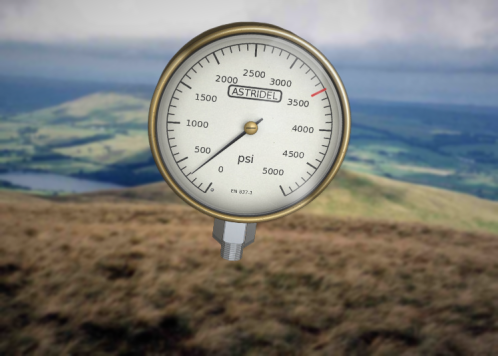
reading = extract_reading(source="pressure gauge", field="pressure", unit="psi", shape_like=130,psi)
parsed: 300,psi
